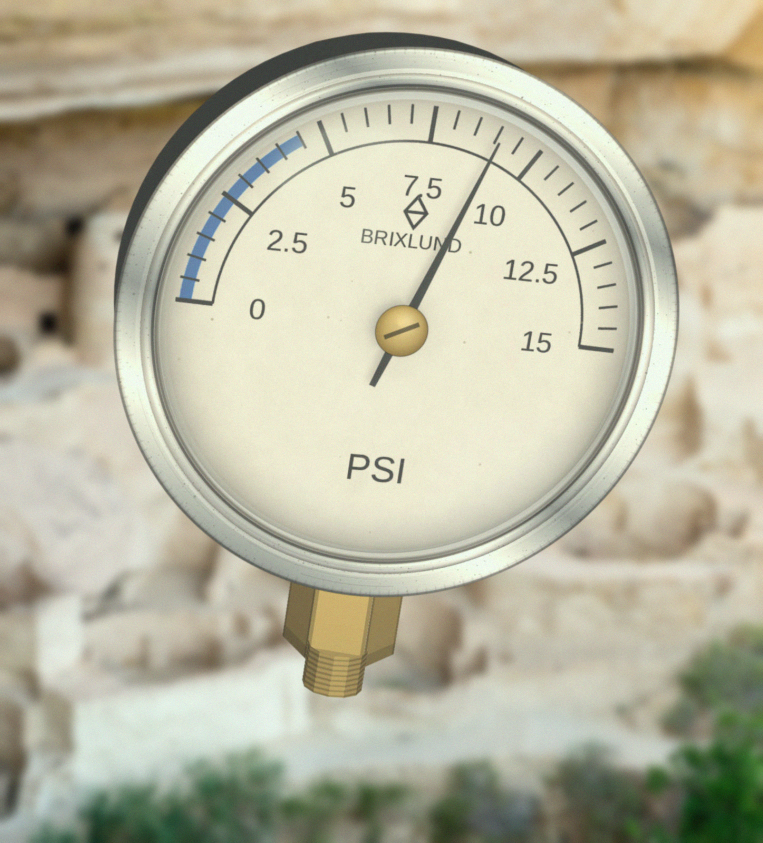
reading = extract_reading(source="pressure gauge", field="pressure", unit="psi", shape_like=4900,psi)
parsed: 9,psi
